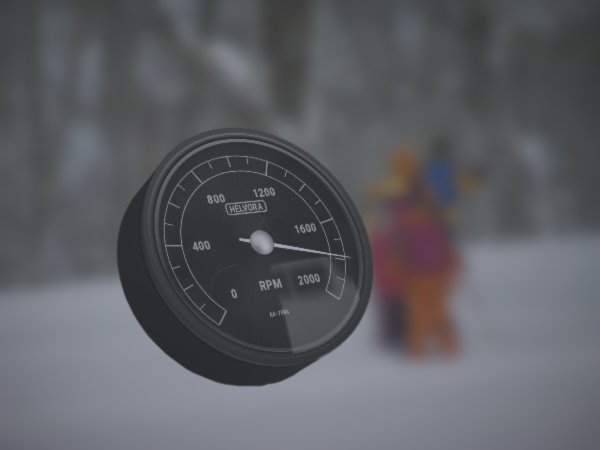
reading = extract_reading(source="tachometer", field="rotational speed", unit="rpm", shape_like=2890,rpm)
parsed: 1800,rpm
